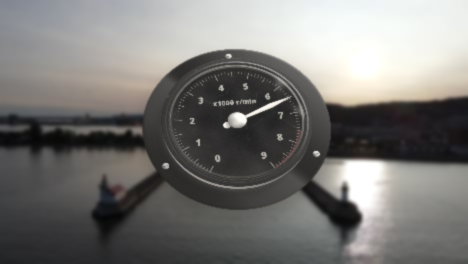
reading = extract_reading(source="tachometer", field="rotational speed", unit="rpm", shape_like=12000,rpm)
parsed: 6500,rpm
